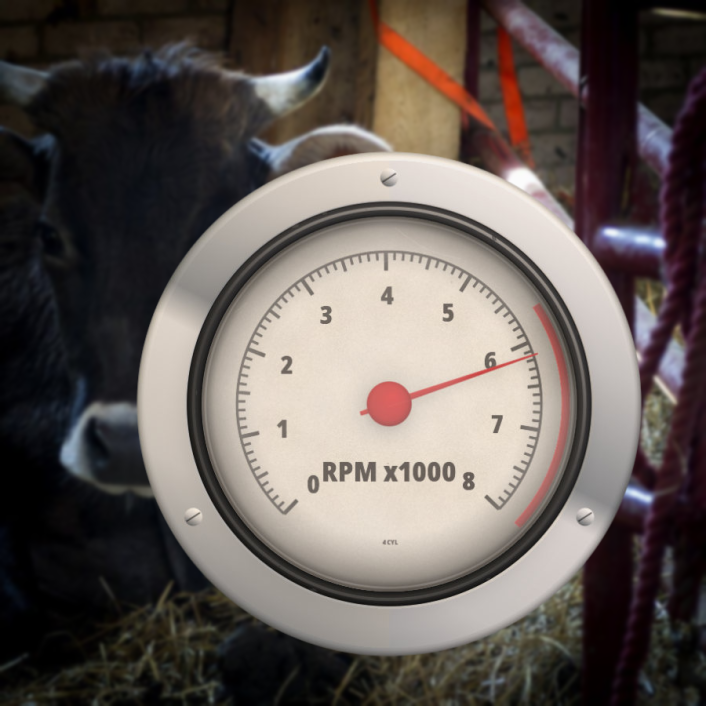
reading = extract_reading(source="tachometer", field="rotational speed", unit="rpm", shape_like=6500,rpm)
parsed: 6150,rpm
